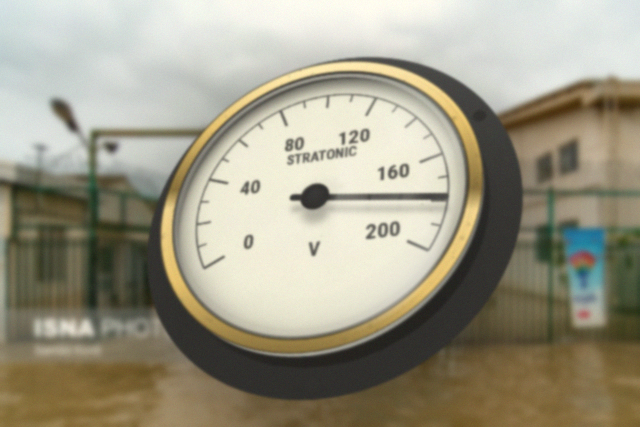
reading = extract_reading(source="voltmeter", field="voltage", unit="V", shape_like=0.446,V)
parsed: 180,V
